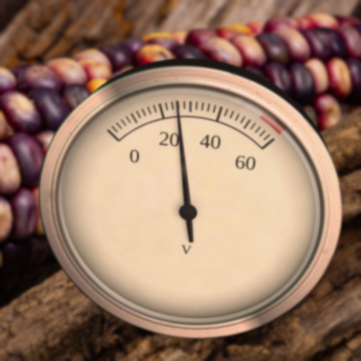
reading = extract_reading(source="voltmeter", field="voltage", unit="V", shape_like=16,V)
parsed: 26,V
